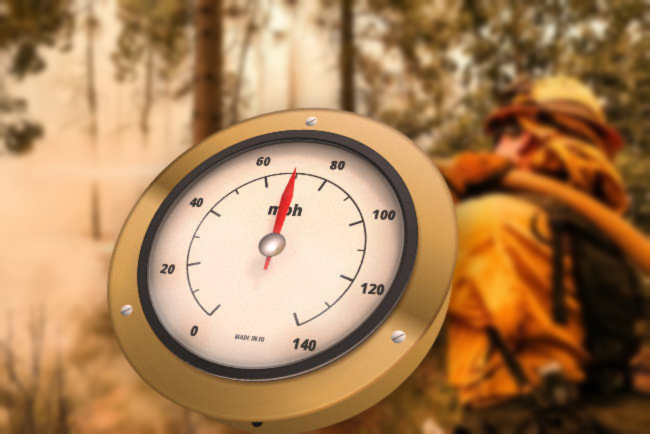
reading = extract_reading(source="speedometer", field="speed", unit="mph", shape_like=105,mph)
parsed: 70,mph
